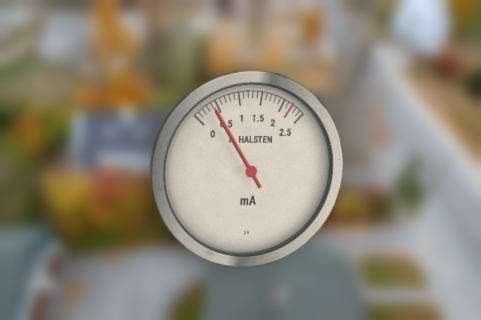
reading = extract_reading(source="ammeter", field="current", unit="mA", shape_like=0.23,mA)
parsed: 0.4,mA
